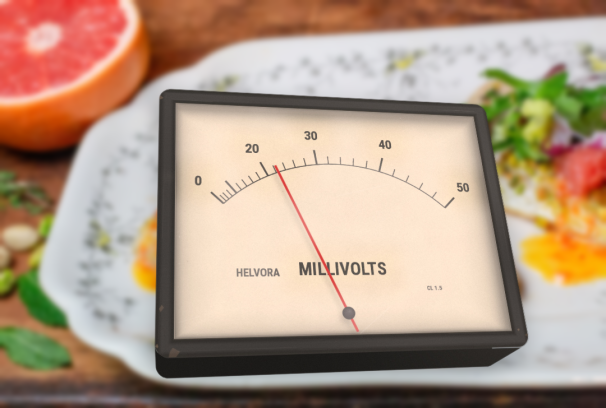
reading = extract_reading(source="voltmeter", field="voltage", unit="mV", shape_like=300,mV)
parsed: 22,mV
